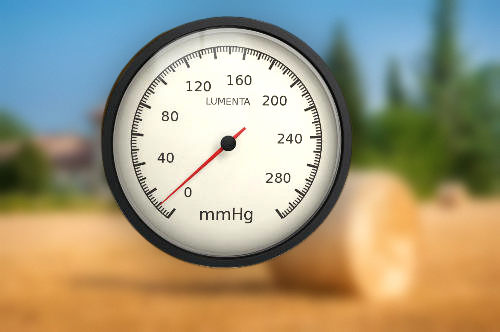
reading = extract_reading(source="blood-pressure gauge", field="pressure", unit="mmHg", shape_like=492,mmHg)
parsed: 10,mmHg
